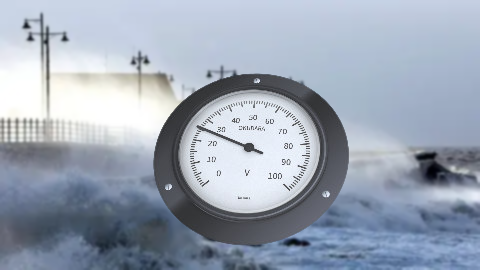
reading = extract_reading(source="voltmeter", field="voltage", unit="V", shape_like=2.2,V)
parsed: 25,V
